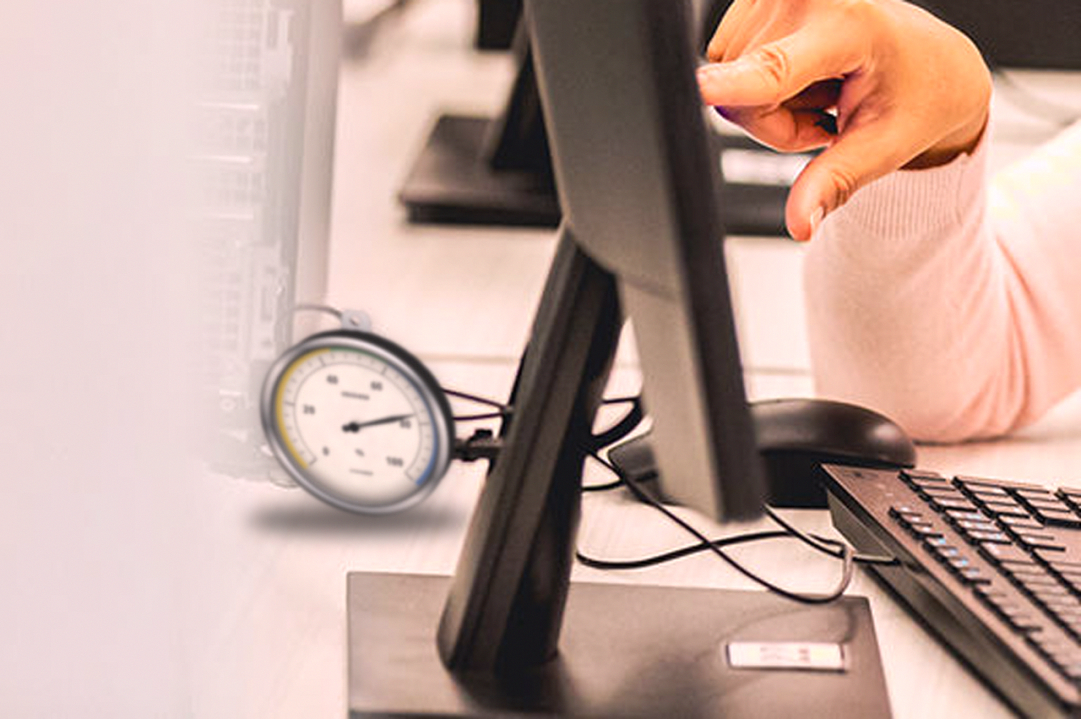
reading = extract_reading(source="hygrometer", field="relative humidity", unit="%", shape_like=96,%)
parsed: 76,%
